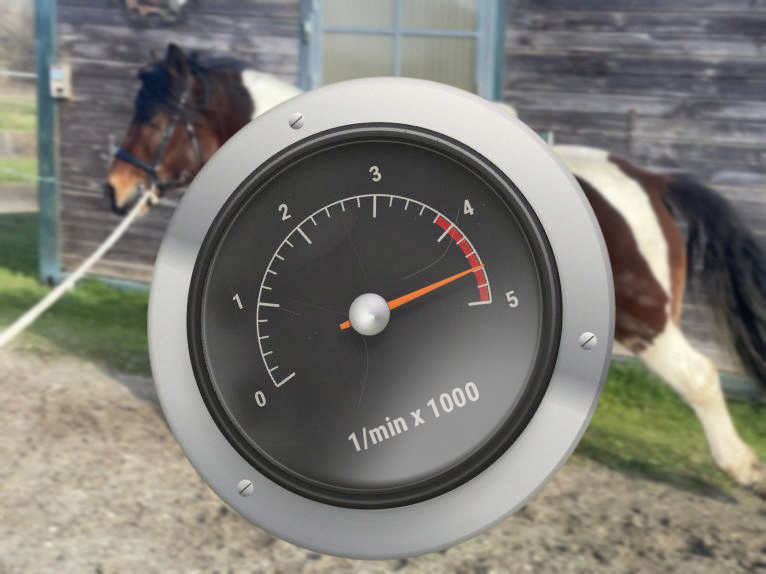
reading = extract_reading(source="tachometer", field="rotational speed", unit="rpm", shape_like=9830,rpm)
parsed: 4600,rpm
